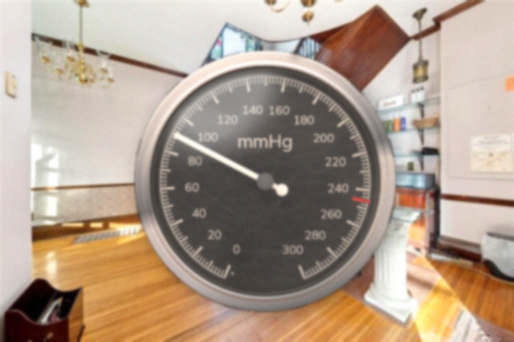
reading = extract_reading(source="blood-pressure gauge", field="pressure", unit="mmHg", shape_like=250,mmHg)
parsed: 90,mmHg
